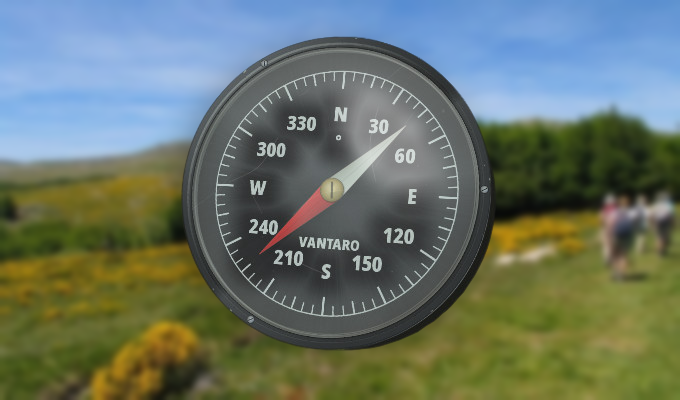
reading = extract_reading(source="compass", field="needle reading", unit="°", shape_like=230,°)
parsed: 225,°
